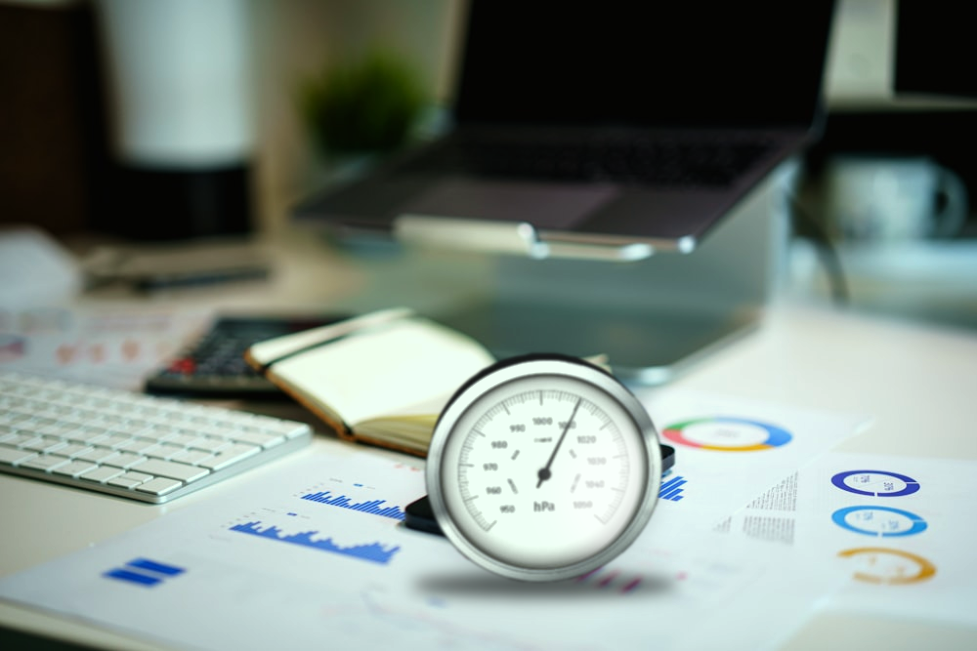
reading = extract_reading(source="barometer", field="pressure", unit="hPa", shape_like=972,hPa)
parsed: 1010,hPa
